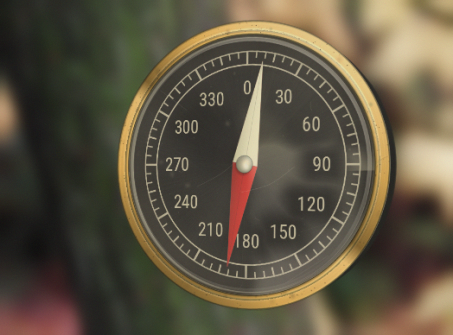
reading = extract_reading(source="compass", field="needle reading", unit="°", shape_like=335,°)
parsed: 190,°
